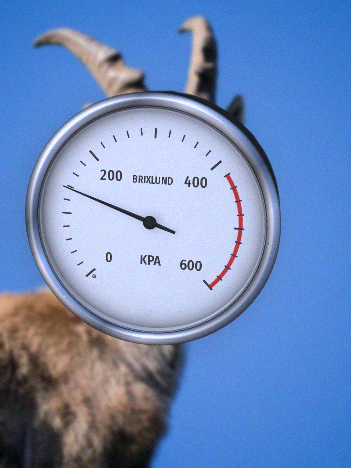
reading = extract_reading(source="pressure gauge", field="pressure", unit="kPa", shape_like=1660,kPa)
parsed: 140,kPa
